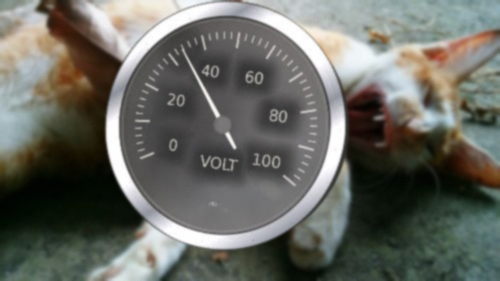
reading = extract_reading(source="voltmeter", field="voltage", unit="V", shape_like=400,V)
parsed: 34,V
